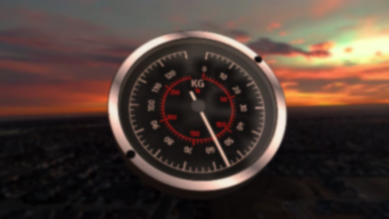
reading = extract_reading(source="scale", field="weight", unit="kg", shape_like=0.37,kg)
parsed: 56,kg
